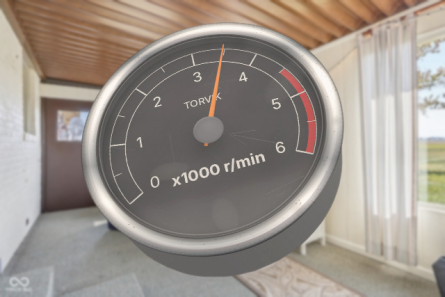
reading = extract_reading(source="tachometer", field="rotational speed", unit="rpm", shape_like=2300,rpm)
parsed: 3500,rpm
